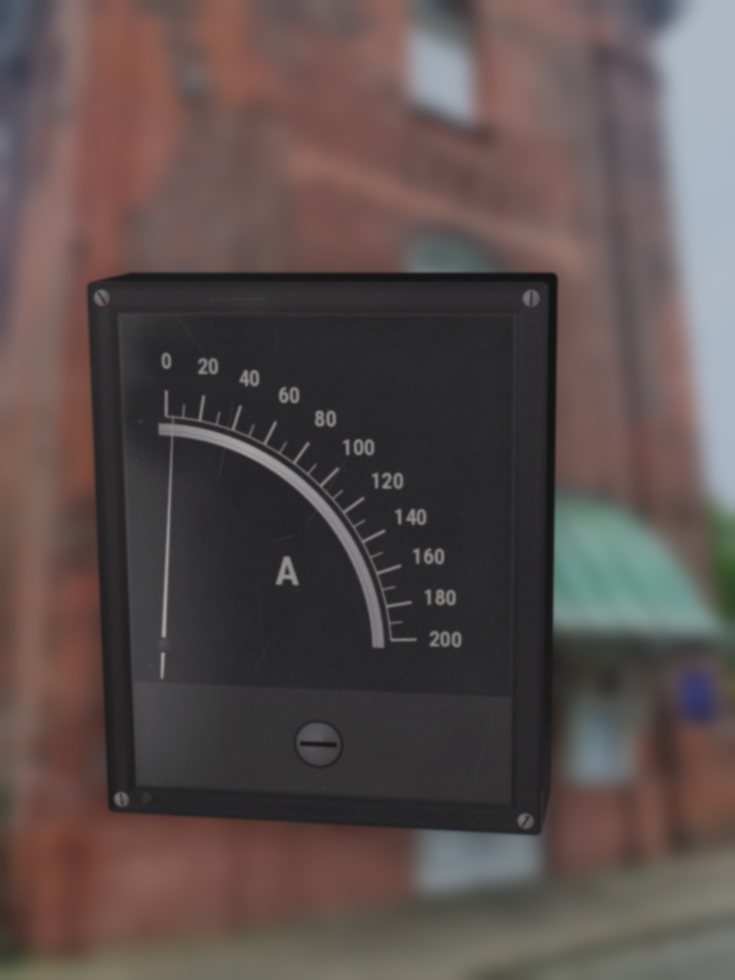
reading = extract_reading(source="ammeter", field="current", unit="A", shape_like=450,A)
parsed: 5,A
